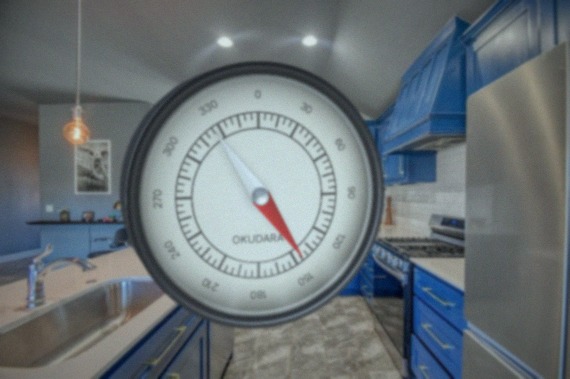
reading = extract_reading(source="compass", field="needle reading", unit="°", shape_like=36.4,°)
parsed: 145,°
